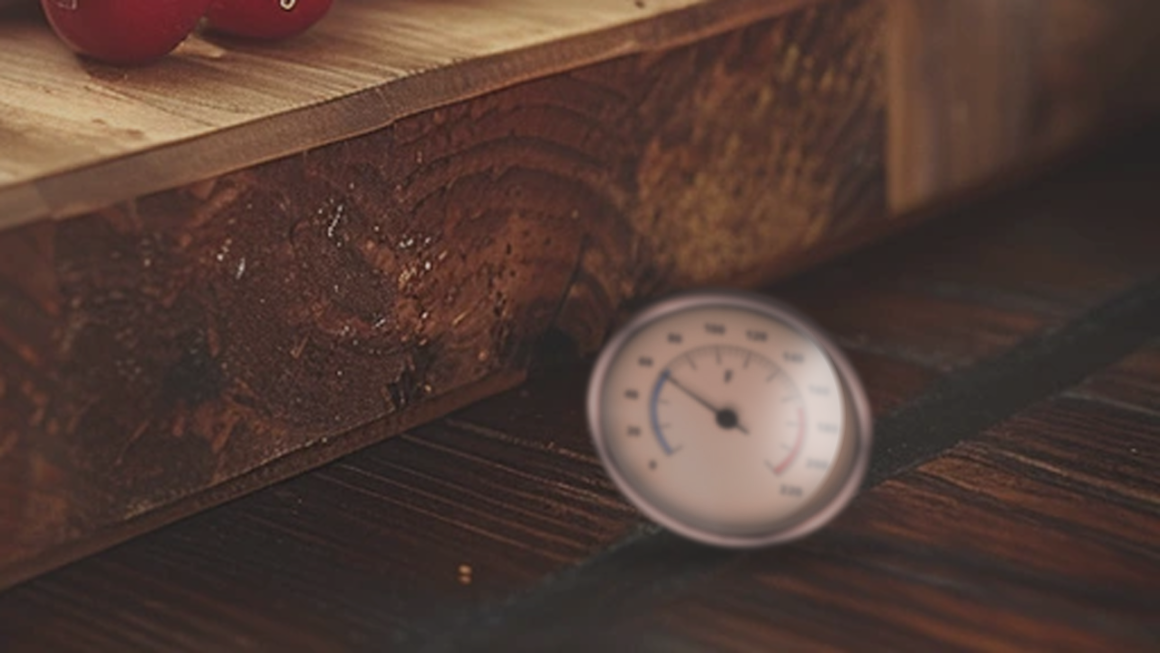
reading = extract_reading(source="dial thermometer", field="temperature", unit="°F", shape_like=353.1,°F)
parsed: 60,°F
